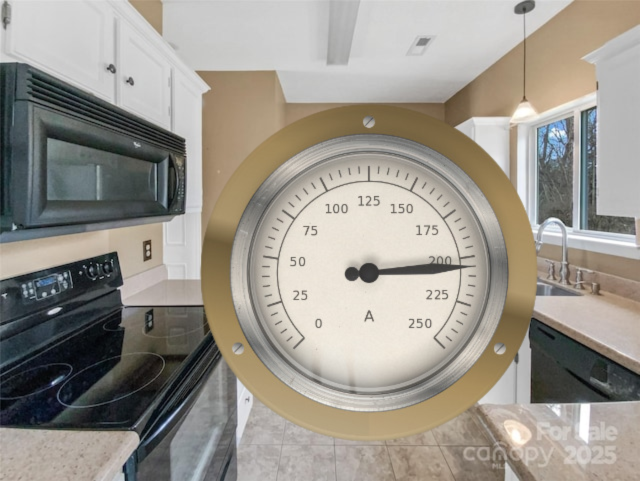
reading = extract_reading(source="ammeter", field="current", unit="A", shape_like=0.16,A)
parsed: 205,A
